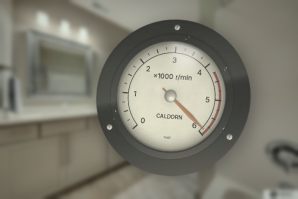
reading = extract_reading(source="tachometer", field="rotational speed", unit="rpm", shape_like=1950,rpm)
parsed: 5875,rpm
